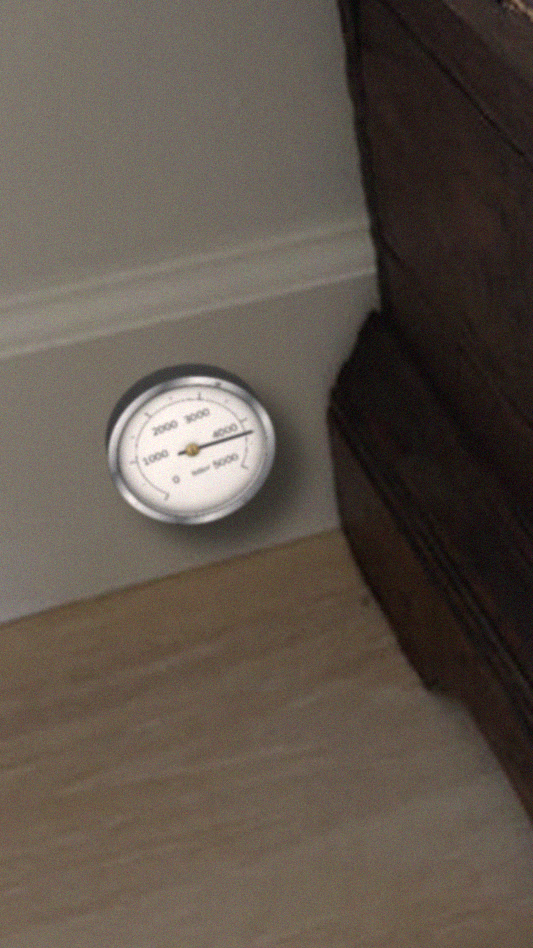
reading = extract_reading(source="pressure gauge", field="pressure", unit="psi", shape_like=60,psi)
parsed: 4250,psi
